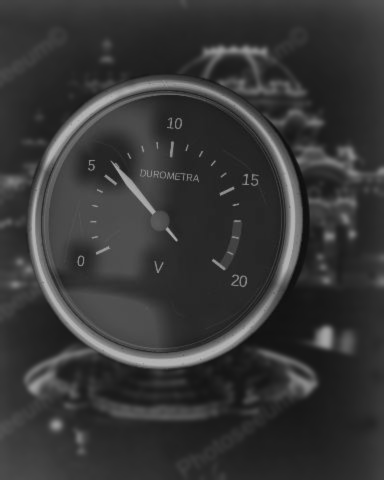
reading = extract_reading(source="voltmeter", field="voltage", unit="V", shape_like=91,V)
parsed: 6,V
